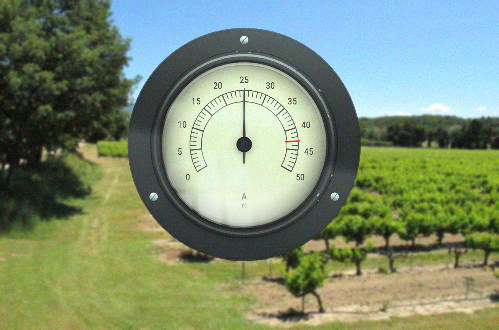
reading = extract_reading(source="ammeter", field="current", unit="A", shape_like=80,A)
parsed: 25,A
